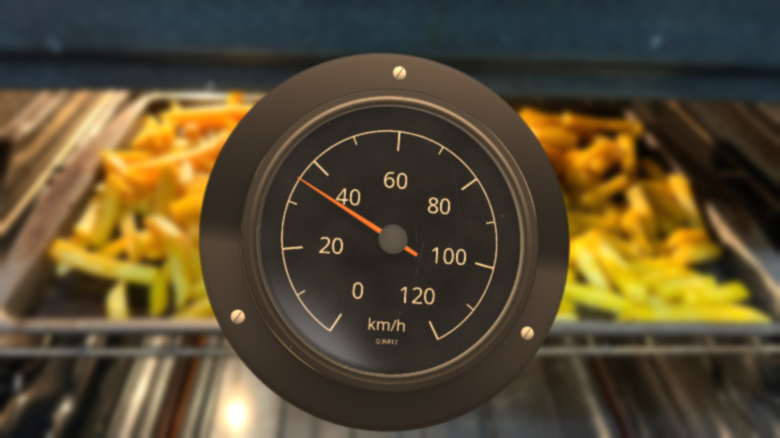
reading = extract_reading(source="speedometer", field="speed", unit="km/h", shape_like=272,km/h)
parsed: 35,km/h
